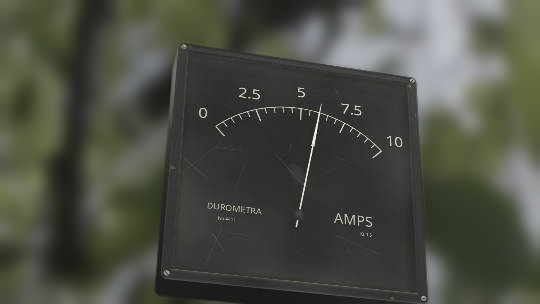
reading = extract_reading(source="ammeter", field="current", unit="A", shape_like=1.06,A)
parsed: 6,A
